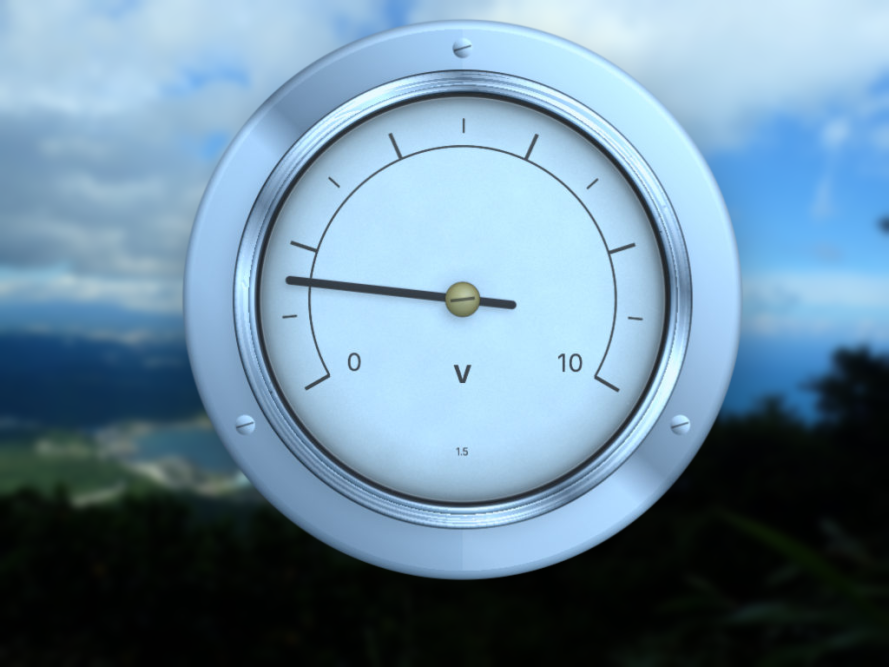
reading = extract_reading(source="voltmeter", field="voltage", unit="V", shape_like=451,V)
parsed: 1.5,V
